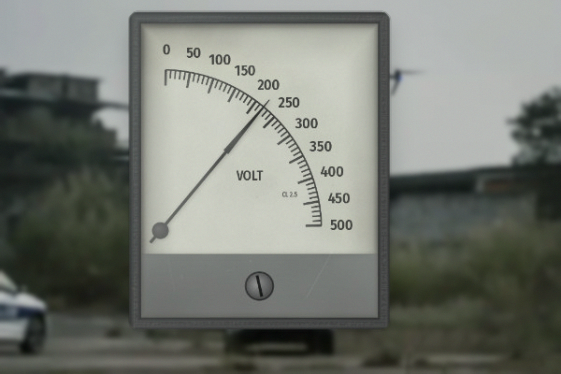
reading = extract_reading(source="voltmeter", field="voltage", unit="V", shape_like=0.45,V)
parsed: 220,V
